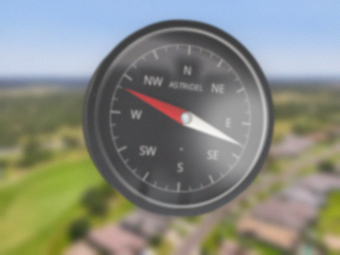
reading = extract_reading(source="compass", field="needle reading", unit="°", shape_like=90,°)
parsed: 290,°
